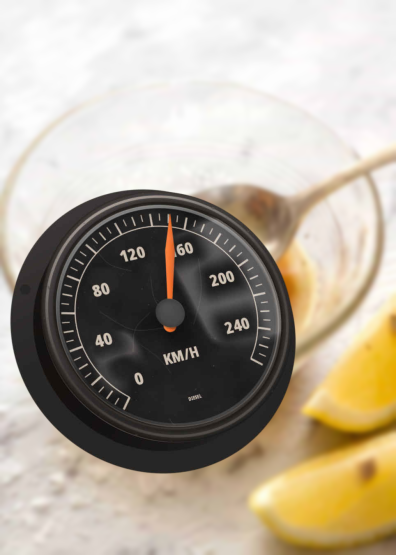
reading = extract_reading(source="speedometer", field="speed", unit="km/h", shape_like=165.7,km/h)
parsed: 150,km/h
